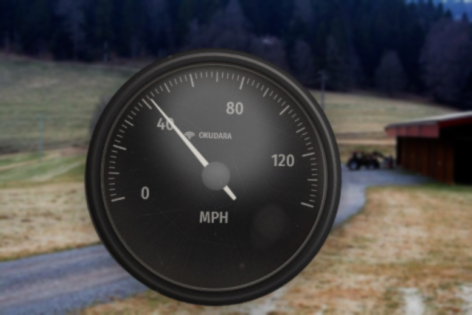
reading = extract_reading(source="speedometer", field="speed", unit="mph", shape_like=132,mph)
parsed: 42,mph
